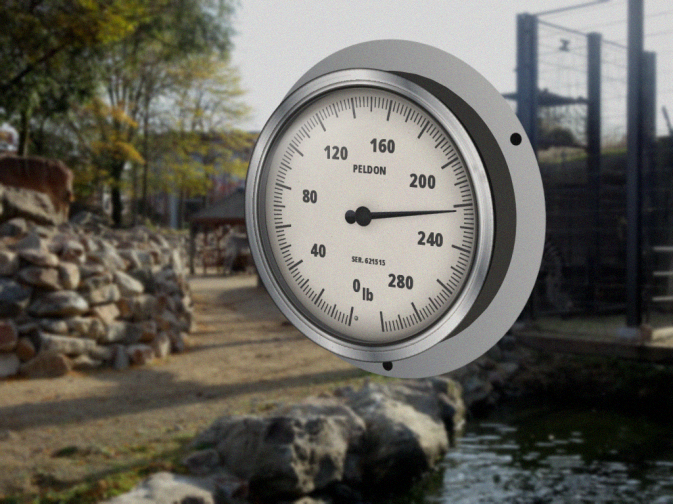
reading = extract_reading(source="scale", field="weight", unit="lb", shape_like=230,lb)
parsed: 222,lb
